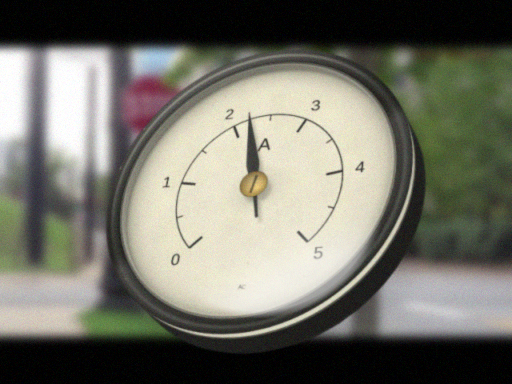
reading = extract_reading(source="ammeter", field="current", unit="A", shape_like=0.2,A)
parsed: 2.25,A
